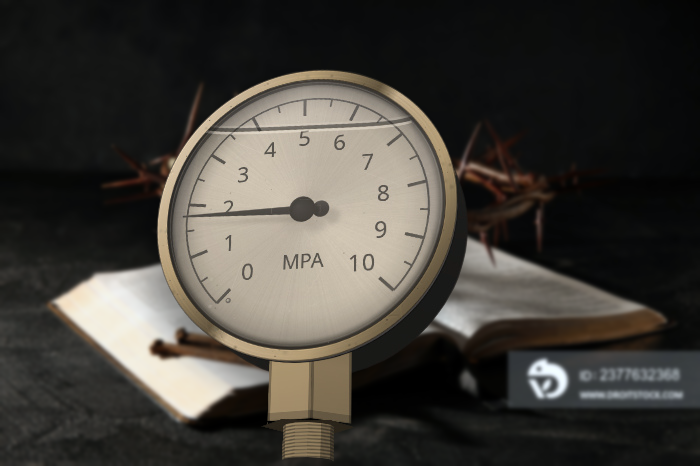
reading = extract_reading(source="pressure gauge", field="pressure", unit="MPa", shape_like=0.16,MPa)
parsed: 1.75,MPa
